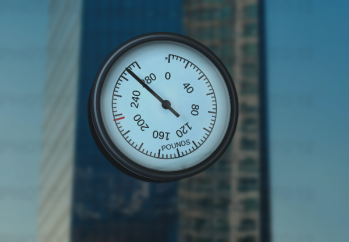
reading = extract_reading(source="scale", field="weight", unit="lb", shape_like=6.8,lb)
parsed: 268,lb
